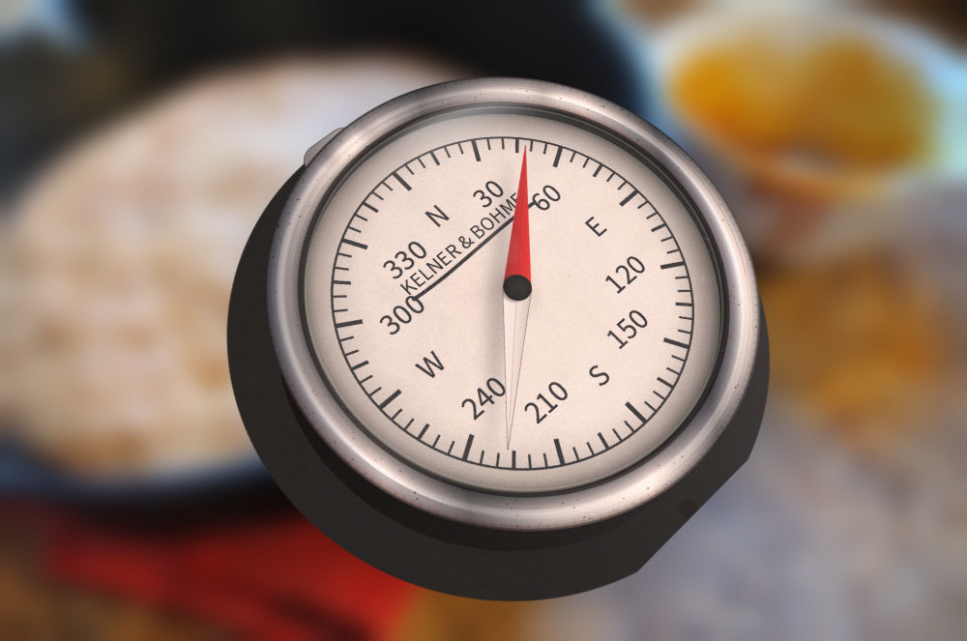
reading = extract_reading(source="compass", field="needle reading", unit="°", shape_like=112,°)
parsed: 47.5,°
